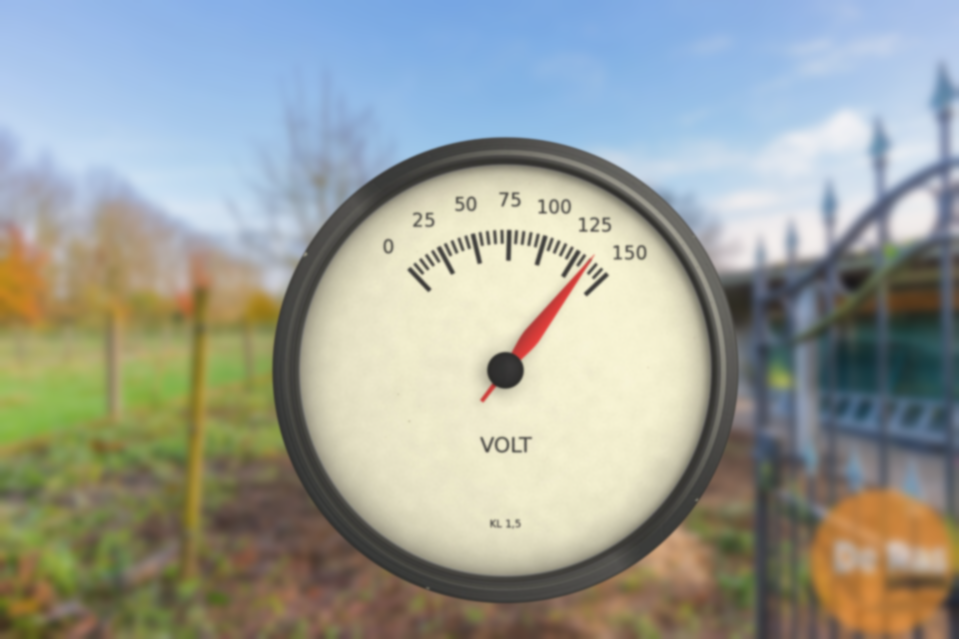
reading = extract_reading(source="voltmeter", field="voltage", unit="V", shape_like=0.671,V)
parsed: 135,V
